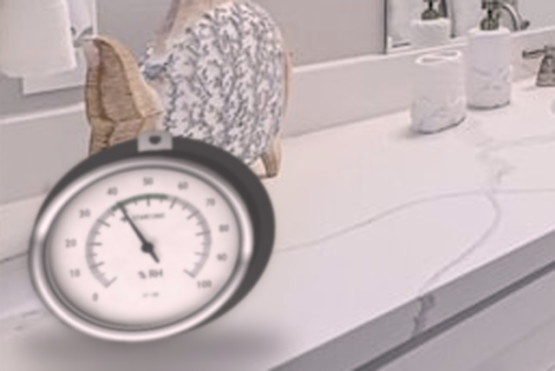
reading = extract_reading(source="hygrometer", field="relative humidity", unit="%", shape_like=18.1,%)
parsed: 40,%
